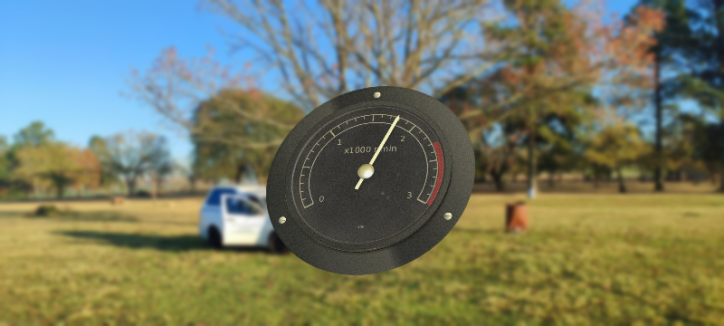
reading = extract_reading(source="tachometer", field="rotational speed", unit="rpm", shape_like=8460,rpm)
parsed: 1800,rpm
